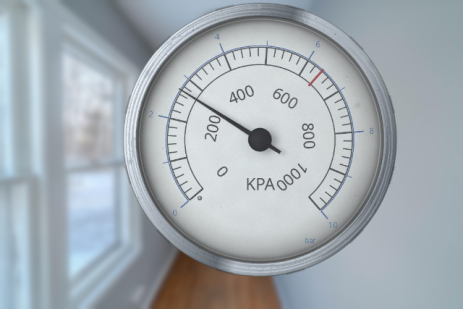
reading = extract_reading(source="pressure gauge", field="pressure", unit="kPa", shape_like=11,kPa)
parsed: 270,kPa
